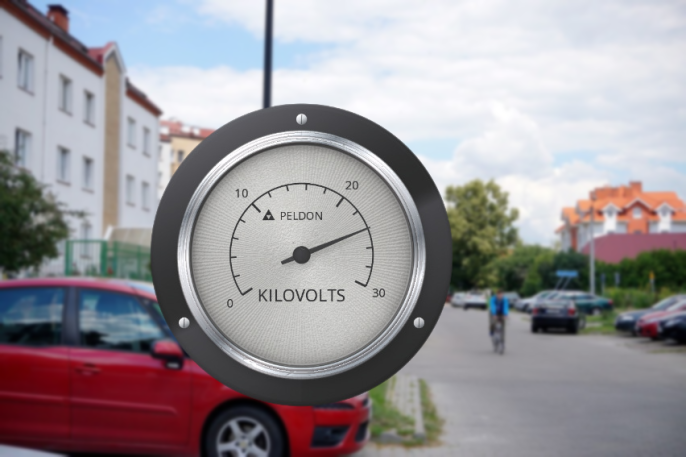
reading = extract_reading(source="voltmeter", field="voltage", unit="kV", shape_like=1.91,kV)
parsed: 24,kV
